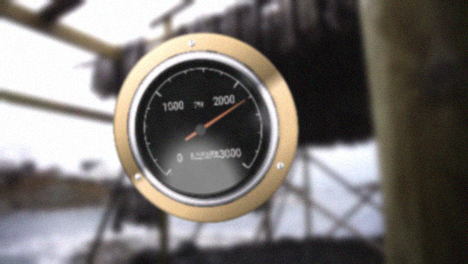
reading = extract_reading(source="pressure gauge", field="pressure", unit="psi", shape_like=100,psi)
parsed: 2200,psi
